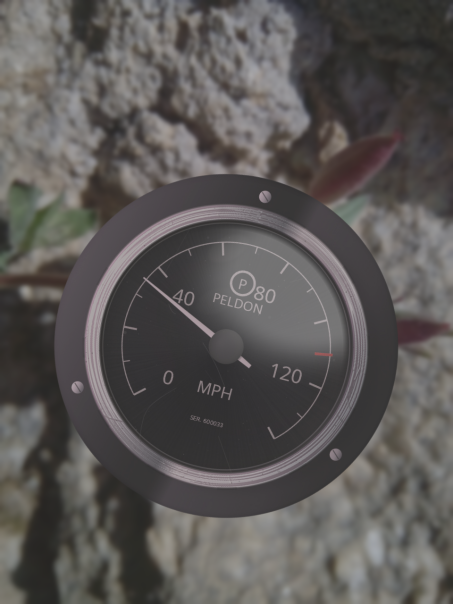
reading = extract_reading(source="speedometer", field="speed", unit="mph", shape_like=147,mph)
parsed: 35,mph
